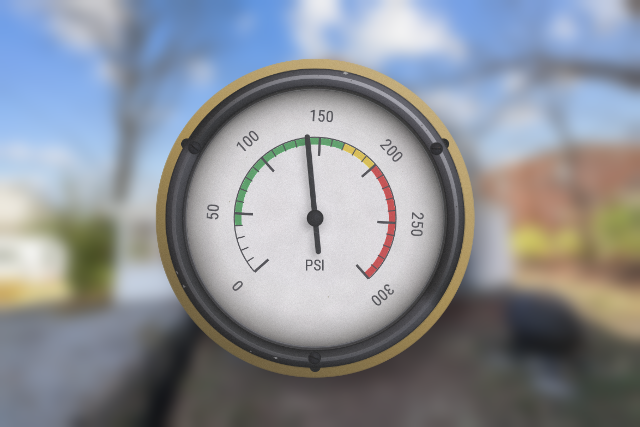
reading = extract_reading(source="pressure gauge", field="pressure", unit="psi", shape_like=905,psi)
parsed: 140,psi
